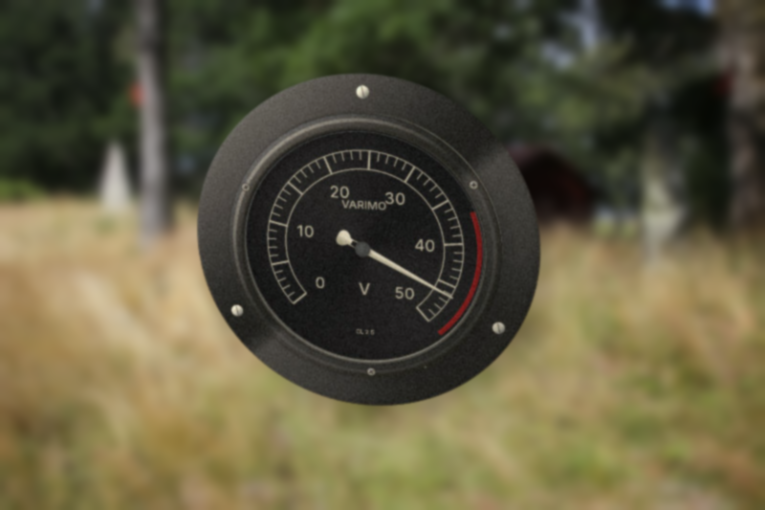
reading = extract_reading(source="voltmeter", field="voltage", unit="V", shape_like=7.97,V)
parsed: 46,V
